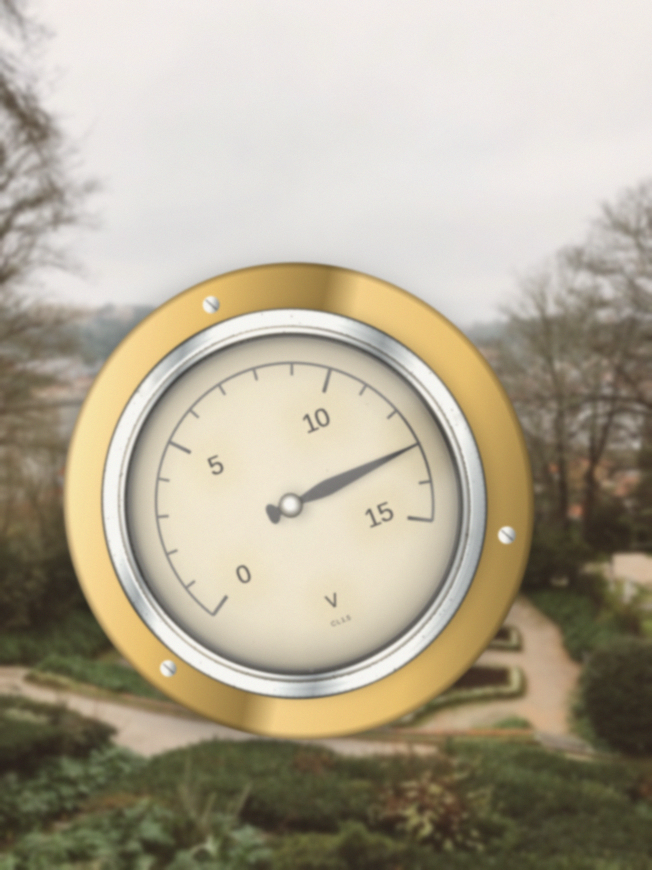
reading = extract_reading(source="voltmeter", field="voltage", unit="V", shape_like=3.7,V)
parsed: 13,V
